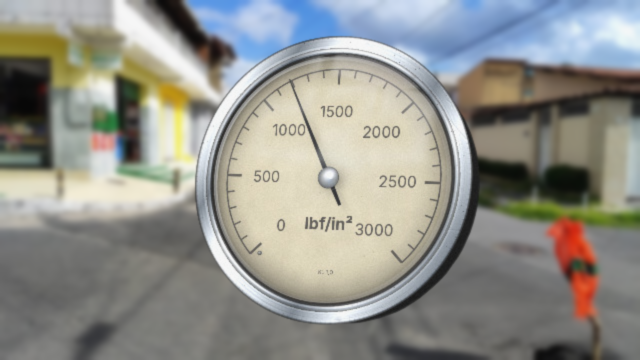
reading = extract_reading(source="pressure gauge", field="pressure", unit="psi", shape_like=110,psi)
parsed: 1200,psi
